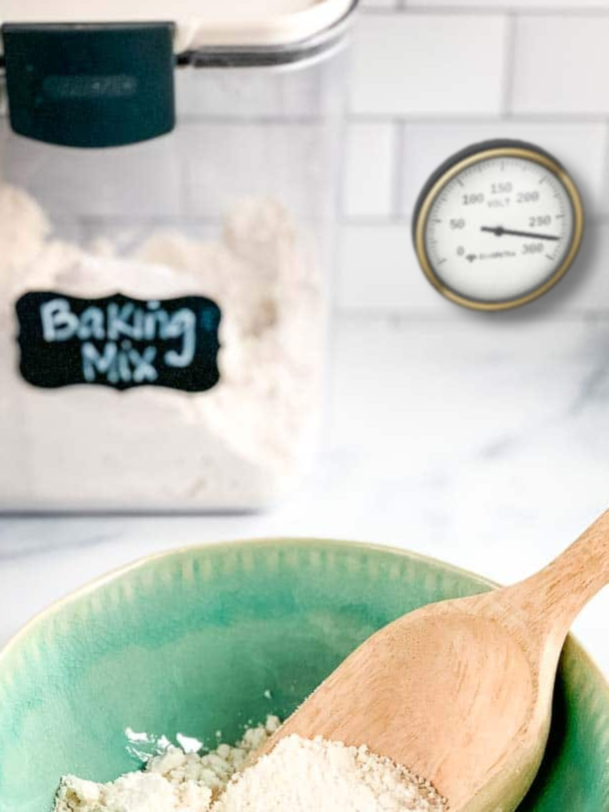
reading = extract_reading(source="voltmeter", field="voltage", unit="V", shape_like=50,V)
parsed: 275,V
